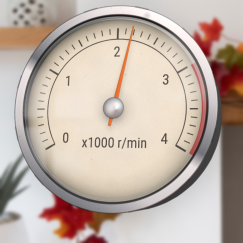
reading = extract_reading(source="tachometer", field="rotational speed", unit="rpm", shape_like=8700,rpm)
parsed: 2200,rpm
